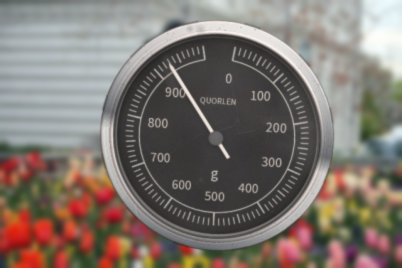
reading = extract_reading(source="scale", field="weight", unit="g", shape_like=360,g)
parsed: 930,g
